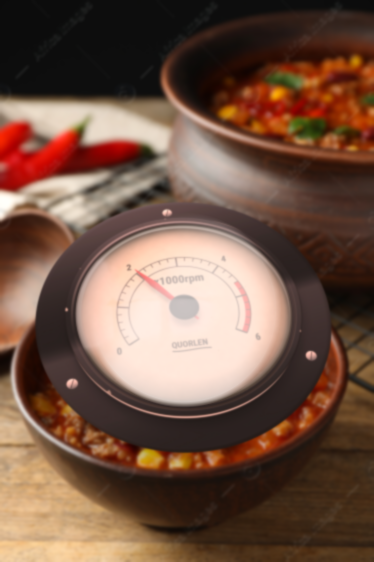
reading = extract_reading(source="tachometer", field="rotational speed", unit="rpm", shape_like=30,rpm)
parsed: 2000,rpm
